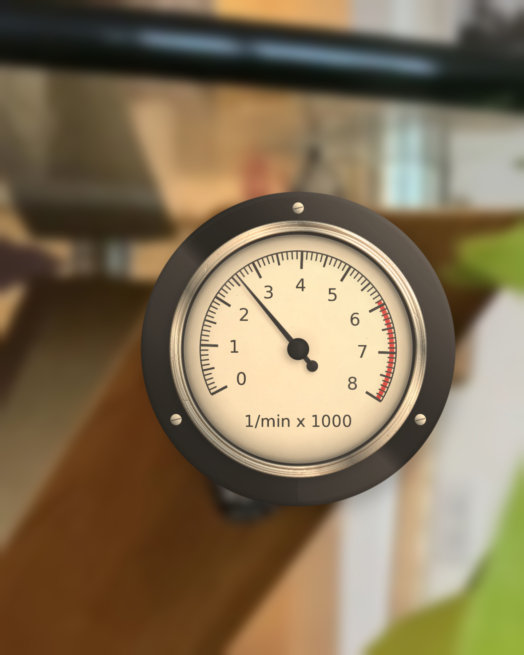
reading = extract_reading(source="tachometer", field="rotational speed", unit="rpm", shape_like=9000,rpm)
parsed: 2600,rpm
